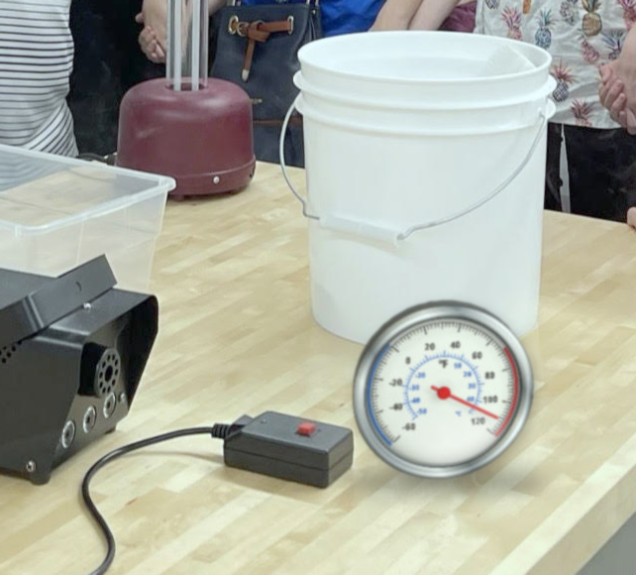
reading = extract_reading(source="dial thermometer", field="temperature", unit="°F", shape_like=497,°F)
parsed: 110,°F
